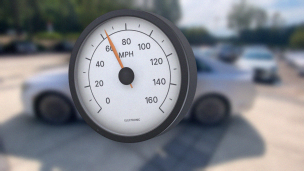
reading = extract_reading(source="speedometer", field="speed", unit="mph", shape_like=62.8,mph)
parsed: 65,mph
